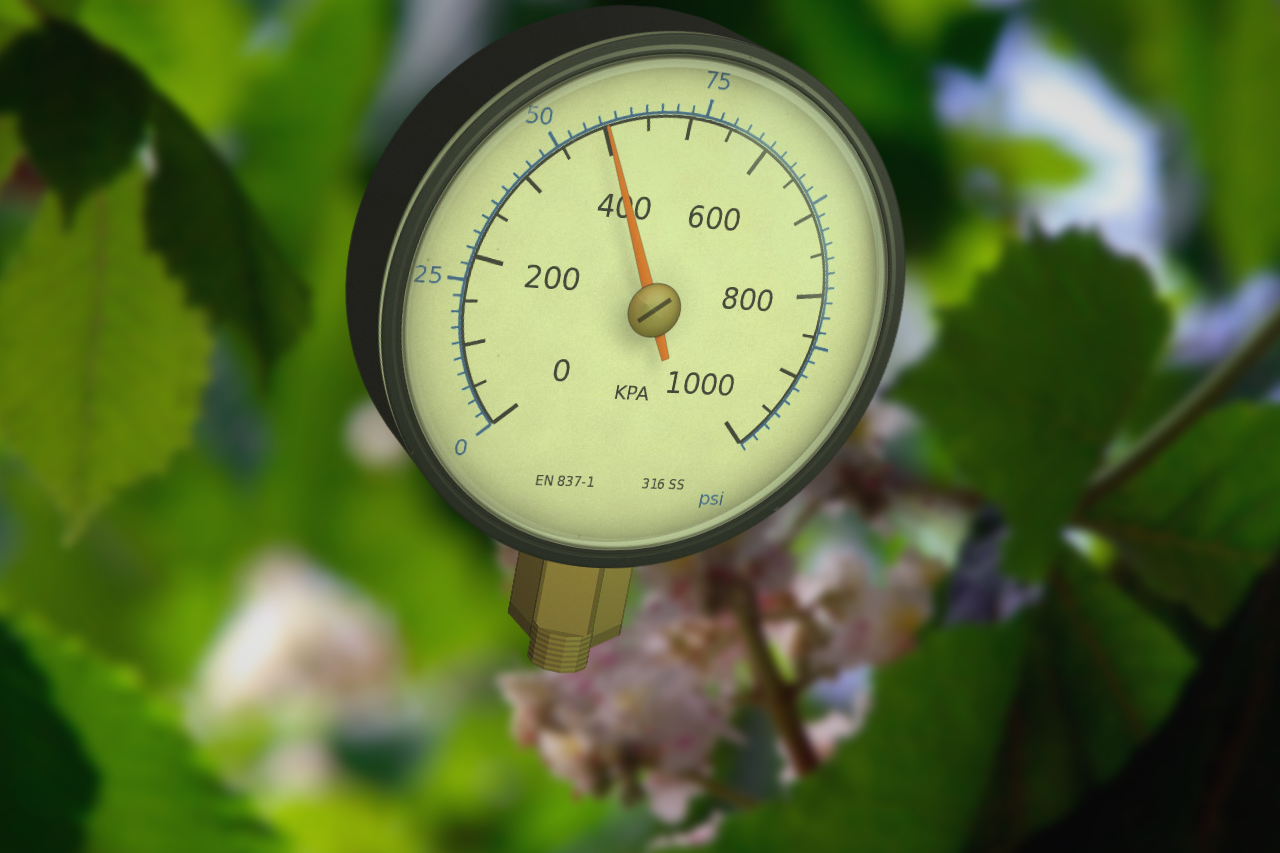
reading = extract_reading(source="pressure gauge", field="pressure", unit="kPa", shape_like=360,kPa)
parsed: 400,kPa
